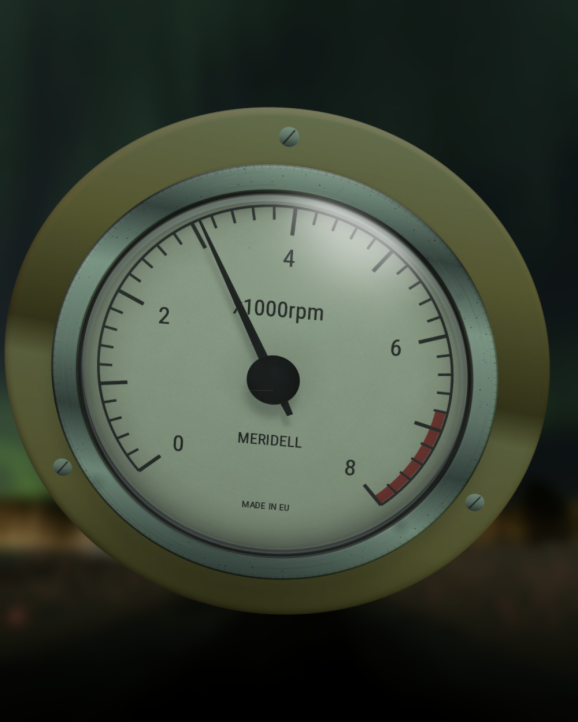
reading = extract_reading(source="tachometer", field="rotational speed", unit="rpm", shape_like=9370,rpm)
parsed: 3100,rpm
